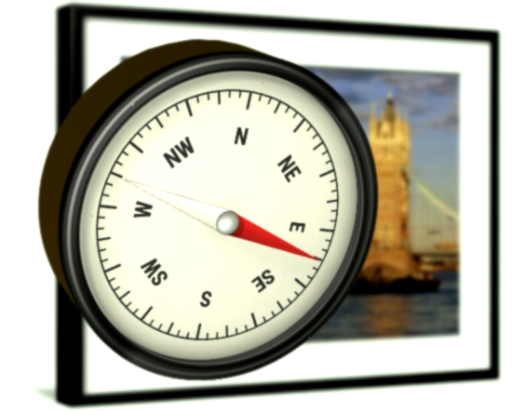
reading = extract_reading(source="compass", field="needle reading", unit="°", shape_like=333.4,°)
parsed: 105,°
